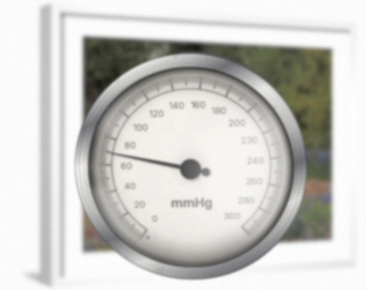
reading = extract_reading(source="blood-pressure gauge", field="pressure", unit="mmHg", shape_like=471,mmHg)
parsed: 70,mmHg
